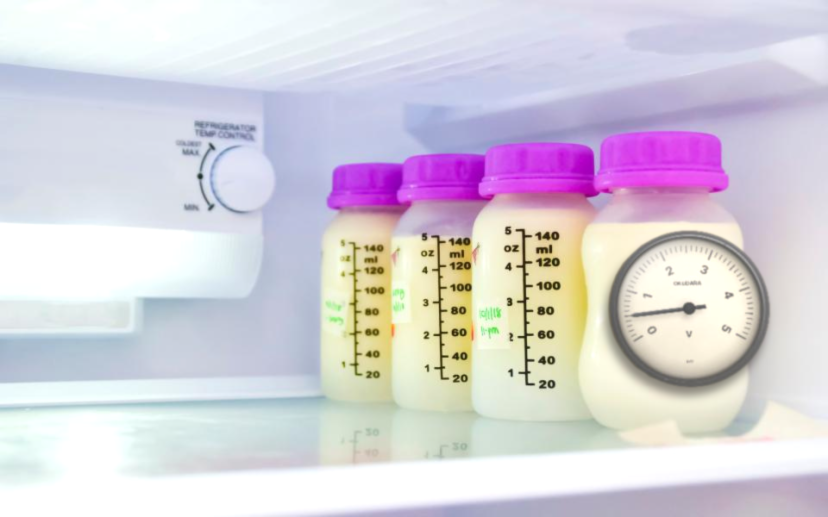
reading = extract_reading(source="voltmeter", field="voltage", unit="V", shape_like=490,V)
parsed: 0.5,V
